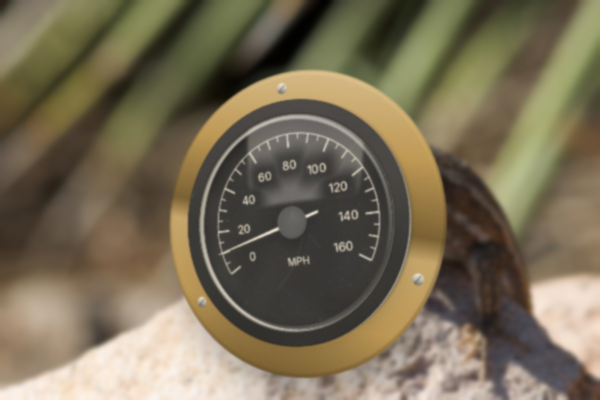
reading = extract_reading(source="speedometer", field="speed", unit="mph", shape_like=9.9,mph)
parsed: 10,mph
